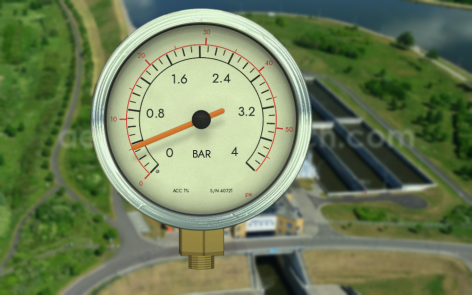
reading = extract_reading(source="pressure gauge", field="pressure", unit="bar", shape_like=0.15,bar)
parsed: 0.35,bar
